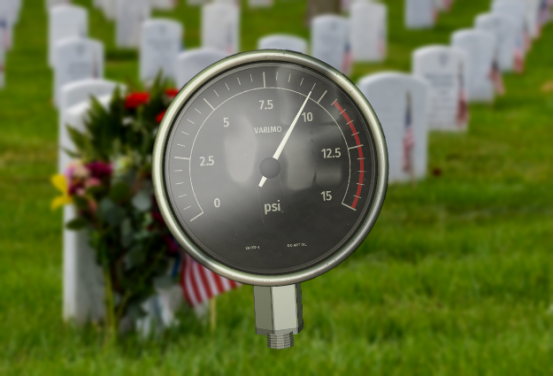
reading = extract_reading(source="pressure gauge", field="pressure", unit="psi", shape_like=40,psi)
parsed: 9.5,psi
